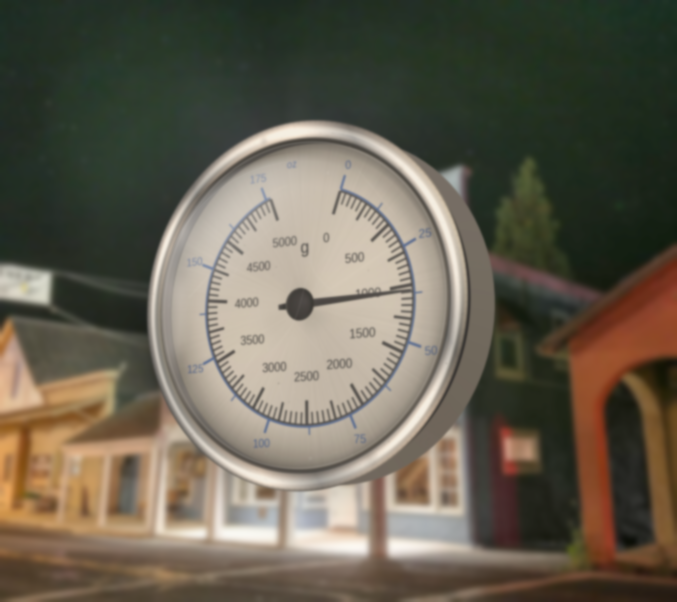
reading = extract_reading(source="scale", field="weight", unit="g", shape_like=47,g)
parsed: 1050,g
